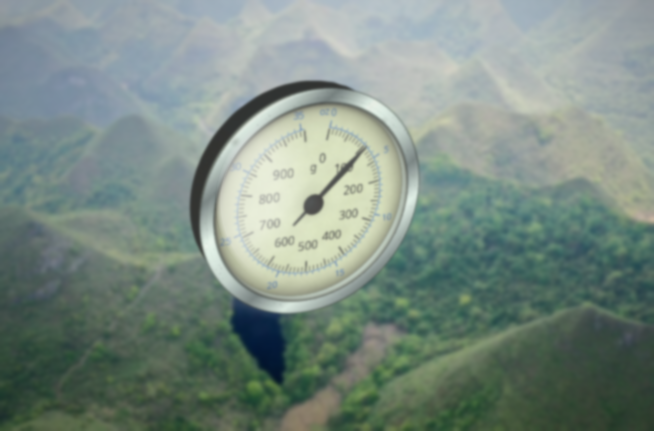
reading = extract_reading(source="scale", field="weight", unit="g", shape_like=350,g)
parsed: 100,g
